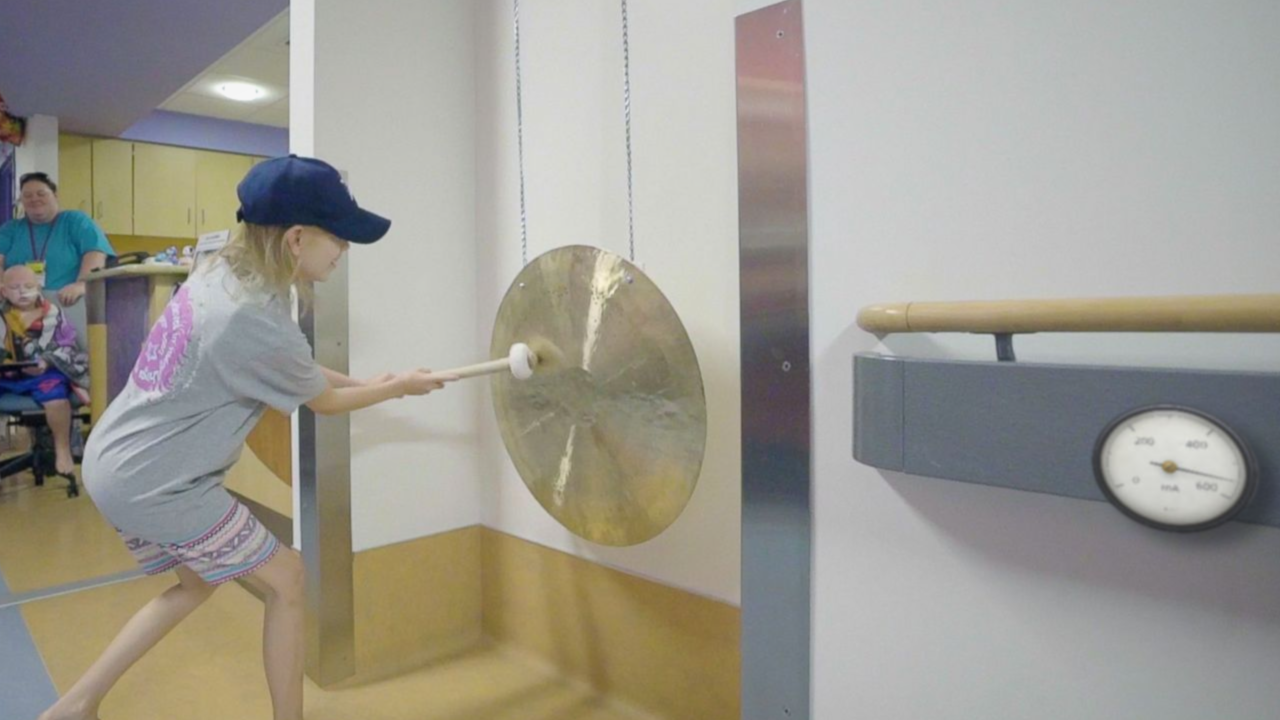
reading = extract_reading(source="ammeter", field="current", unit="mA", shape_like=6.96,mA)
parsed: 550,mA
